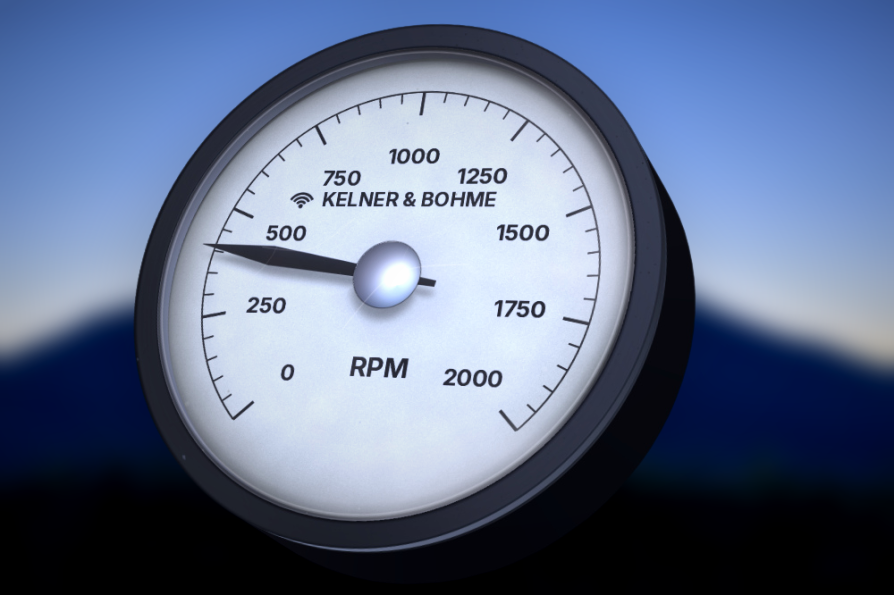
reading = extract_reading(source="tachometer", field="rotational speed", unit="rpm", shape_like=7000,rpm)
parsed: 400,rpm
